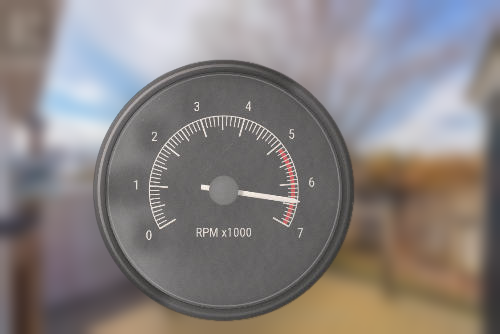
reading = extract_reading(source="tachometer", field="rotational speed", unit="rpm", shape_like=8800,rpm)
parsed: 6400,rpm
